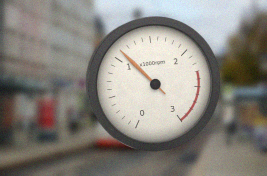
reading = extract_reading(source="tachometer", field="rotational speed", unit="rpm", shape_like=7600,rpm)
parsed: 1100,rpm
